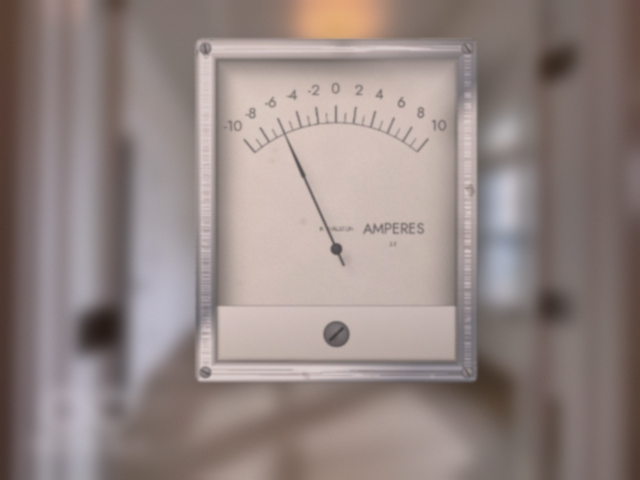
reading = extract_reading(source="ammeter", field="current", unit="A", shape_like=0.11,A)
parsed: -6,A
